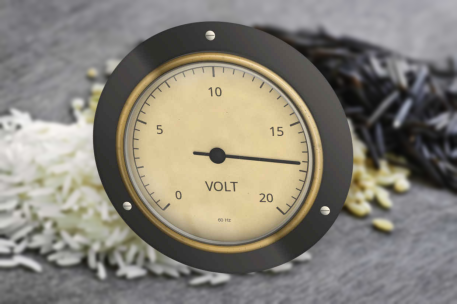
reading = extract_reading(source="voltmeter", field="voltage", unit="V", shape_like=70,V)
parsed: 17,V
